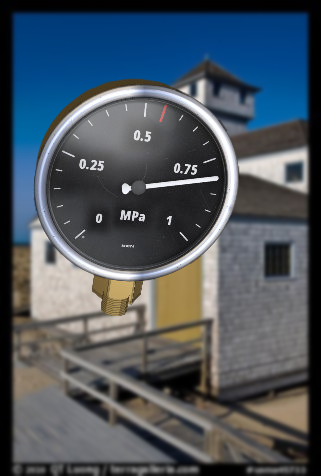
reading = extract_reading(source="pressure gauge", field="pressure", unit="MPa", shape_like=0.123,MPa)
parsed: 0.8,MPa
